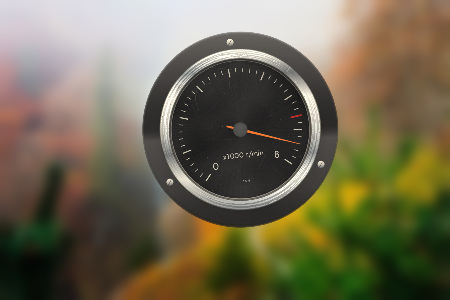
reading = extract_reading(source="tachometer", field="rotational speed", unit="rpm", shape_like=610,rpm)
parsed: 7400,rpm
